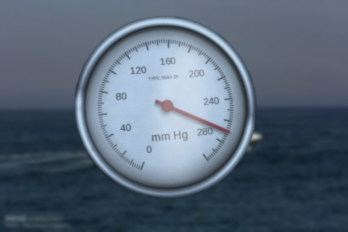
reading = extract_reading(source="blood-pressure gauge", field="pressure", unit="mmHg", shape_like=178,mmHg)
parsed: 270,mmHg
